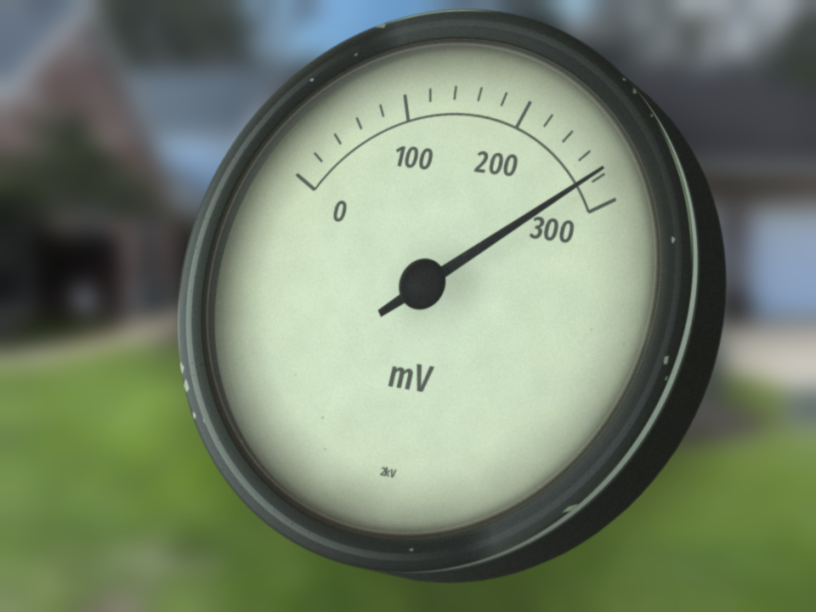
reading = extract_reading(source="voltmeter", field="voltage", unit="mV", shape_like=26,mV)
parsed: 280,mV
